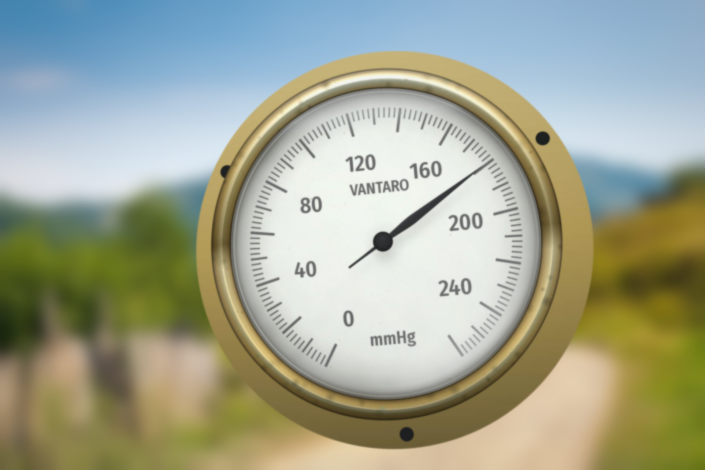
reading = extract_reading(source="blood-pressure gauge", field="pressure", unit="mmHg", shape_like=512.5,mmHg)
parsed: 180,mmHg
